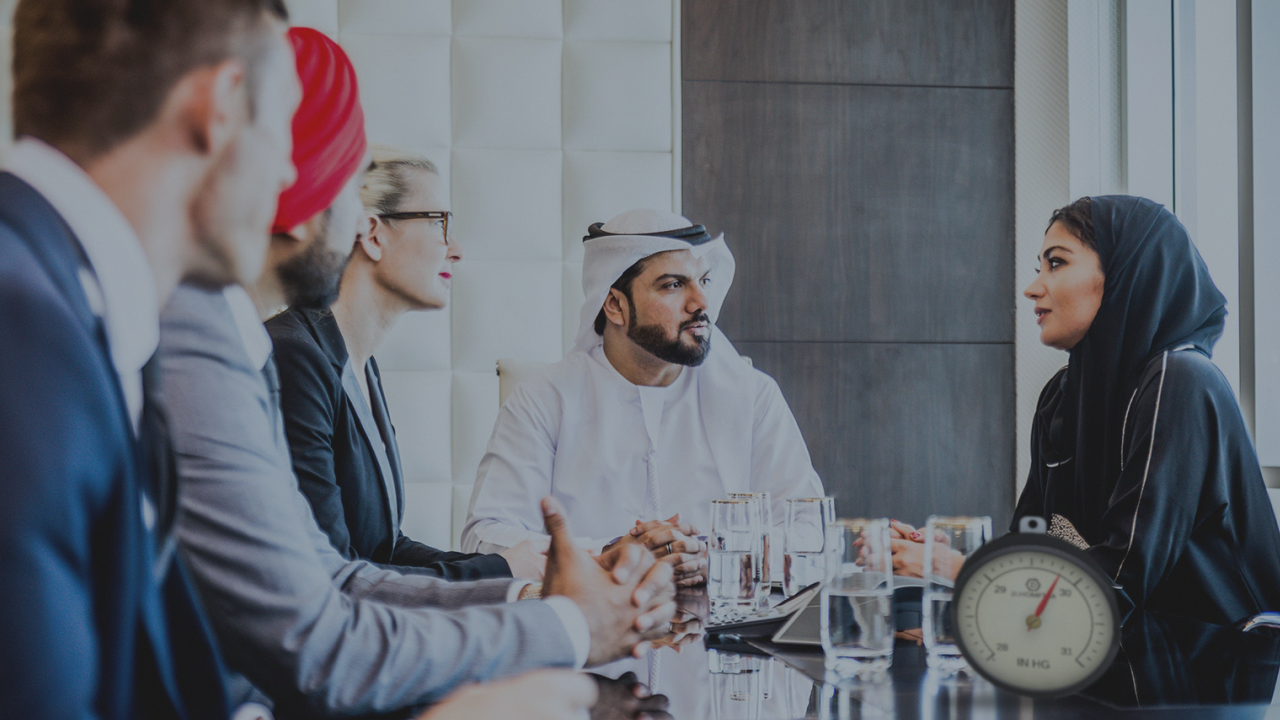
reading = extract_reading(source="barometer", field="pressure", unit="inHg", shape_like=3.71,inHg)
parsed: 29.8,inHg
